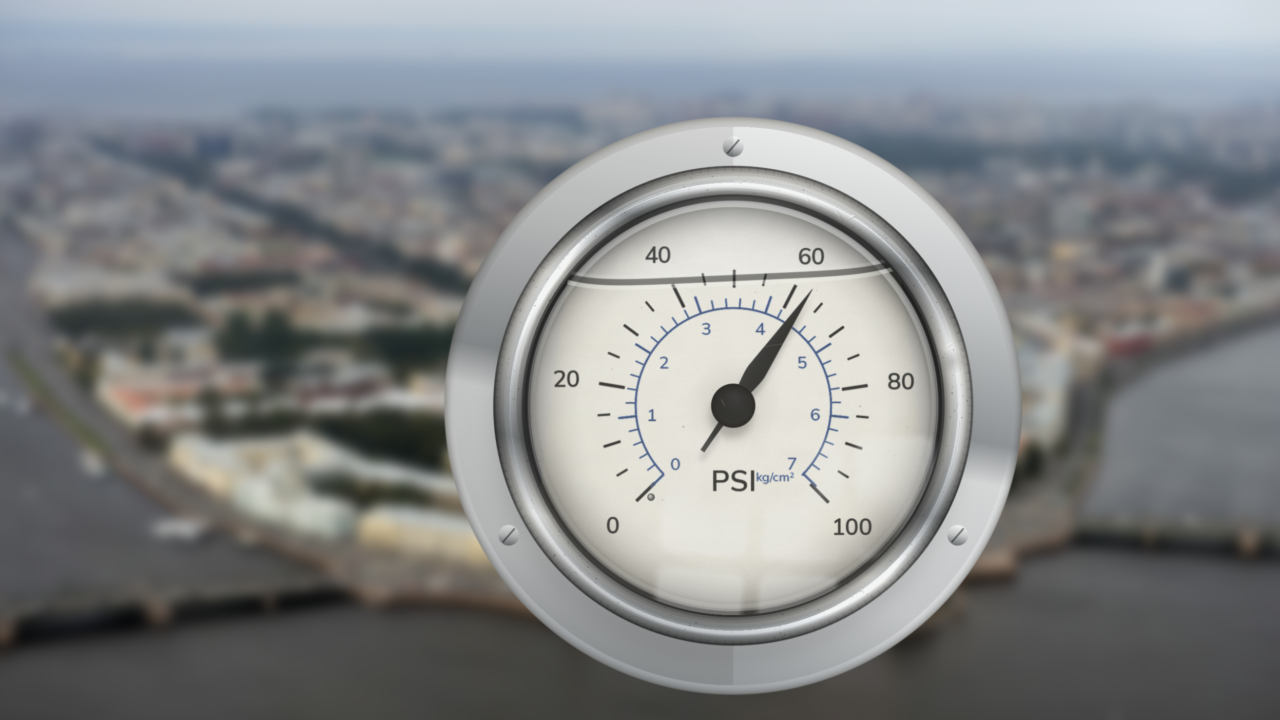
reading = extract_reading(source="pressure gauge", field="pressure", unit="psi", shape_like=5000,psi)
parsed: 62.5,psi
